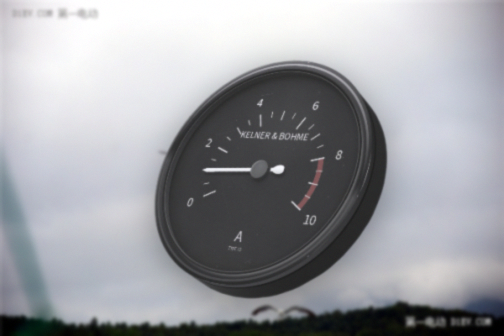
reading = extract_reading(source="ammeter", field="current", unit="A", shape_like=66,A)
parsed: 1,A
